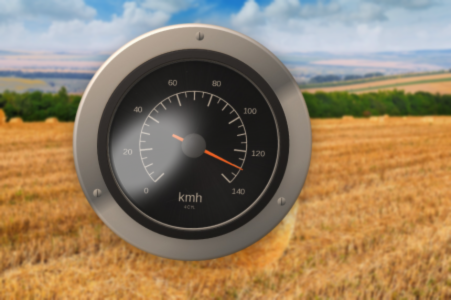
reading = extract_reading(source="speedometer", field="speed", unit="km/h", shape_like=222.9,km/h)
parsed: 130,km/h
